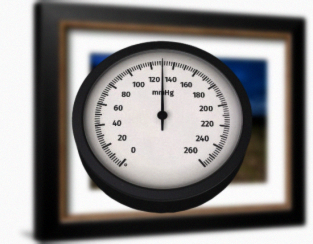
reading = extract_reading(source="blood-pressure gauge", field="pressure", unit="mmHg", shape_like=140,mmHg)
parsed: 130,mmHg
